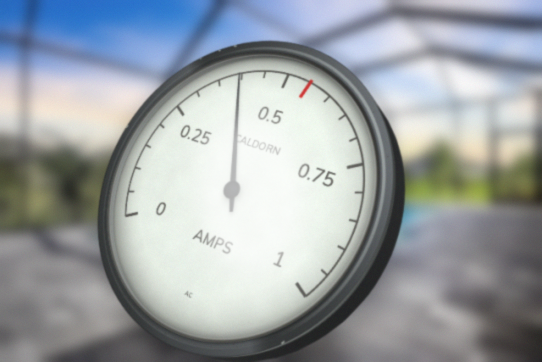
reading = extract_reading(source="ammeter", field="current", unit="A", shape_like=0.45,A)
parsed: 0.4,A
